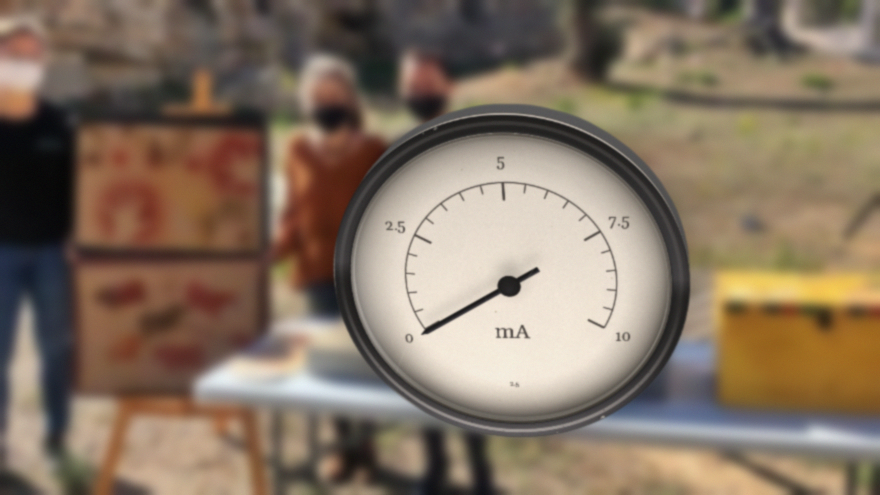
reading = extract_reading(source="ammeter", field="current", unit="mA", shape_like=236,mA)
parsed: 0,mA
